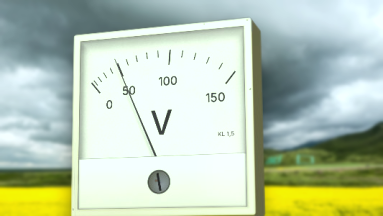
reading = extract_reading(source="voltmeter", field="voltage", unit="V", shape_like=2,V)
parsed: 50,V
